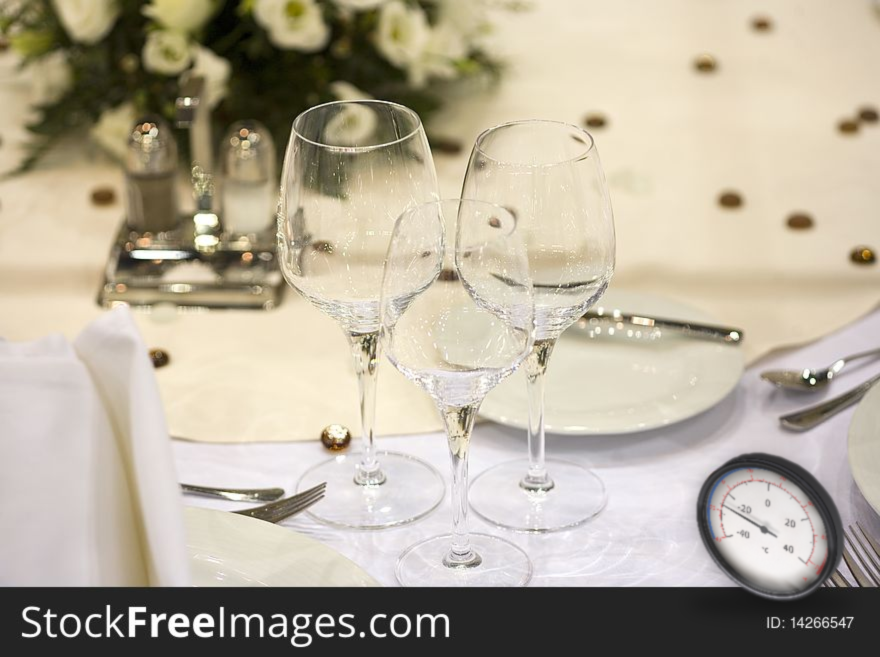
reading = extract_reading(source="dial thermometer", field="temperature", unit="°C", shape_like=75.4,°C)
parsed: -25,°C
